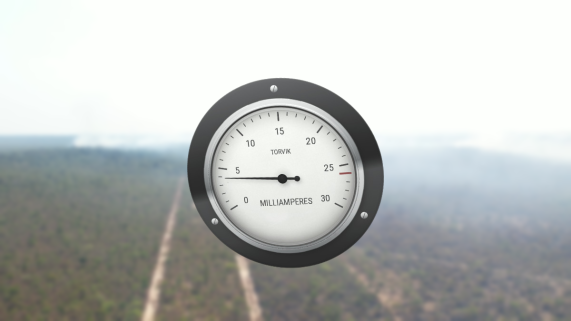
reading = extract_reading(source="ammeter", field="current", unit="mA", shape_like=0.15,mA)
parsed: 4,mA
